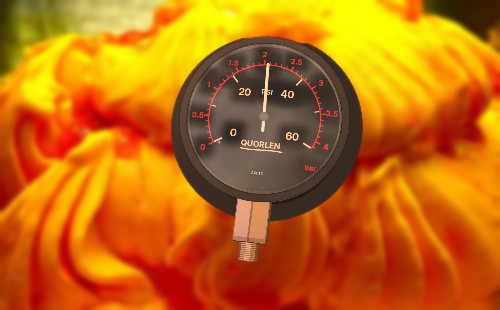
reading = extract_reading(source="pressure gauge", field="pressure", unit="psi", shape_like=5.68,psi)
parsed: 30,psi
